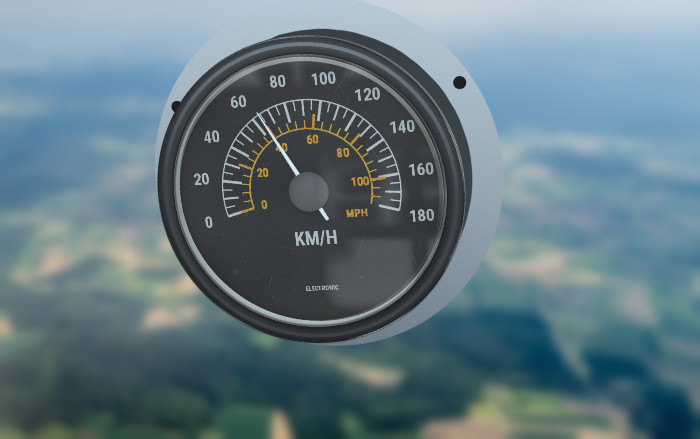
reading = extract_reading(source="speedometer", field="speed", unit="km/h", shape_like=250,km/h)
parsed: 65,km/h
